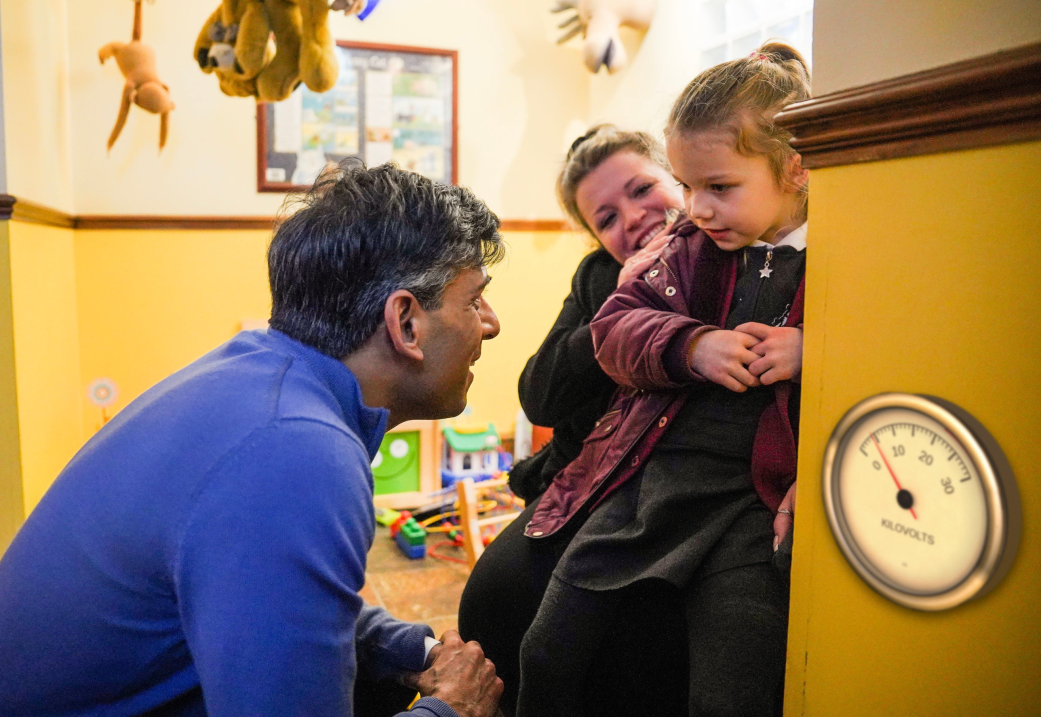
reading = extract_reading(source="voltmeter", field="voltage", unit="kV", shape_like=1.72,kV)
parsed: 5,kV
